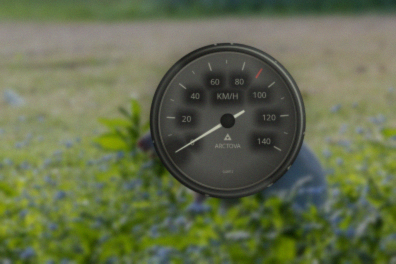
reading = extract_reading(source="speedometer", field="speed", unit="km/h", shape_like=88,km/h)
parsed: 0,km/h
